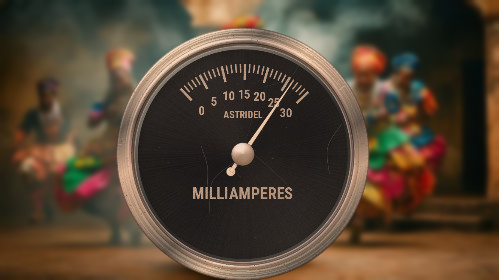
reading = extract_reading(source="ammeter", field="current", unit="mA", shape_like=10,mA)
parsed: 26,mA
